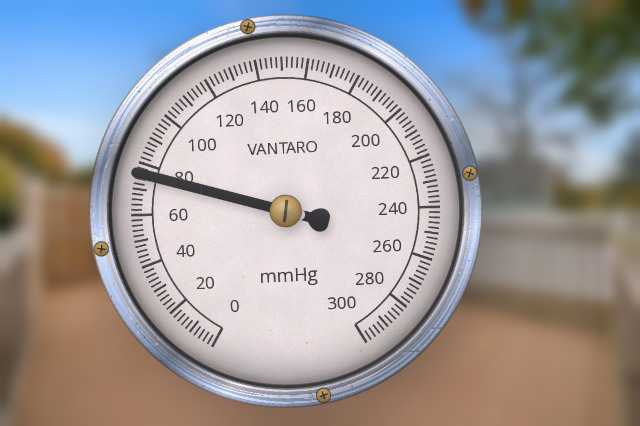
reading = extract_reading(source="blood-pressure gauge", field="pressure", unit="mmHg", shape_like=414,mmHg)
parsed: 76,mmHg
